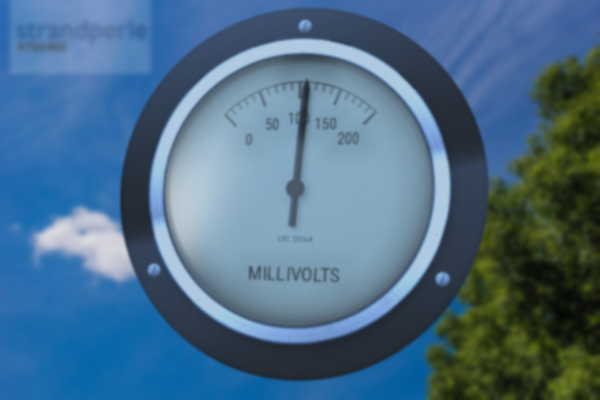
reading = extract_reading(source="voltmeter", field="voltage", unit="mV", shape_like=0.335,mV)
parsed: 110,mV
